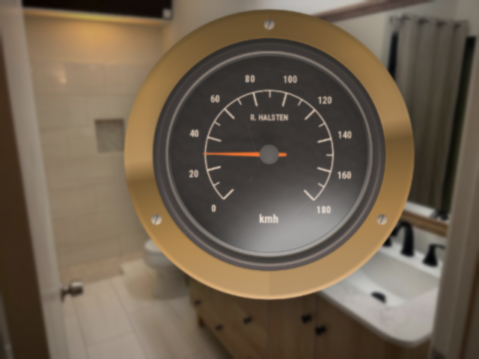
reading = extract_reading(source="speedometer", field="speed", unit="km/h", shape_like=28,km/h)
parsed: 30,km/h
